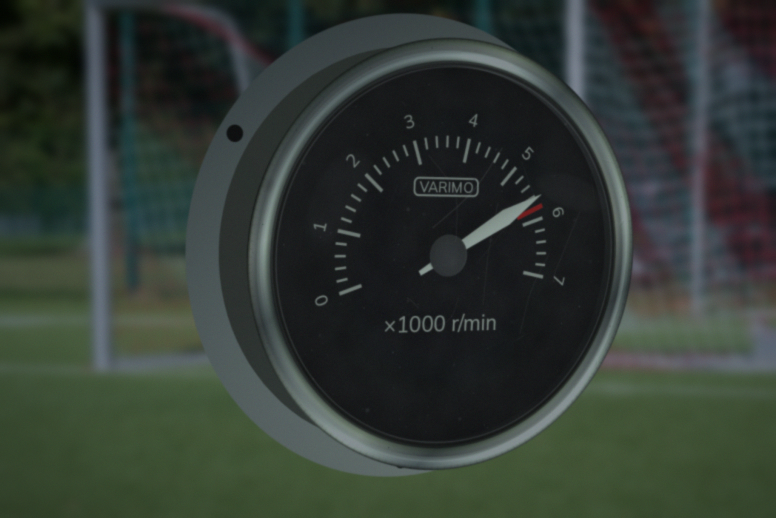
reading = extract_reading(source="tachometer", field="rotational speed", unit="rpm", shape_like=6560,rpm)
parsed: 5600,rpm
